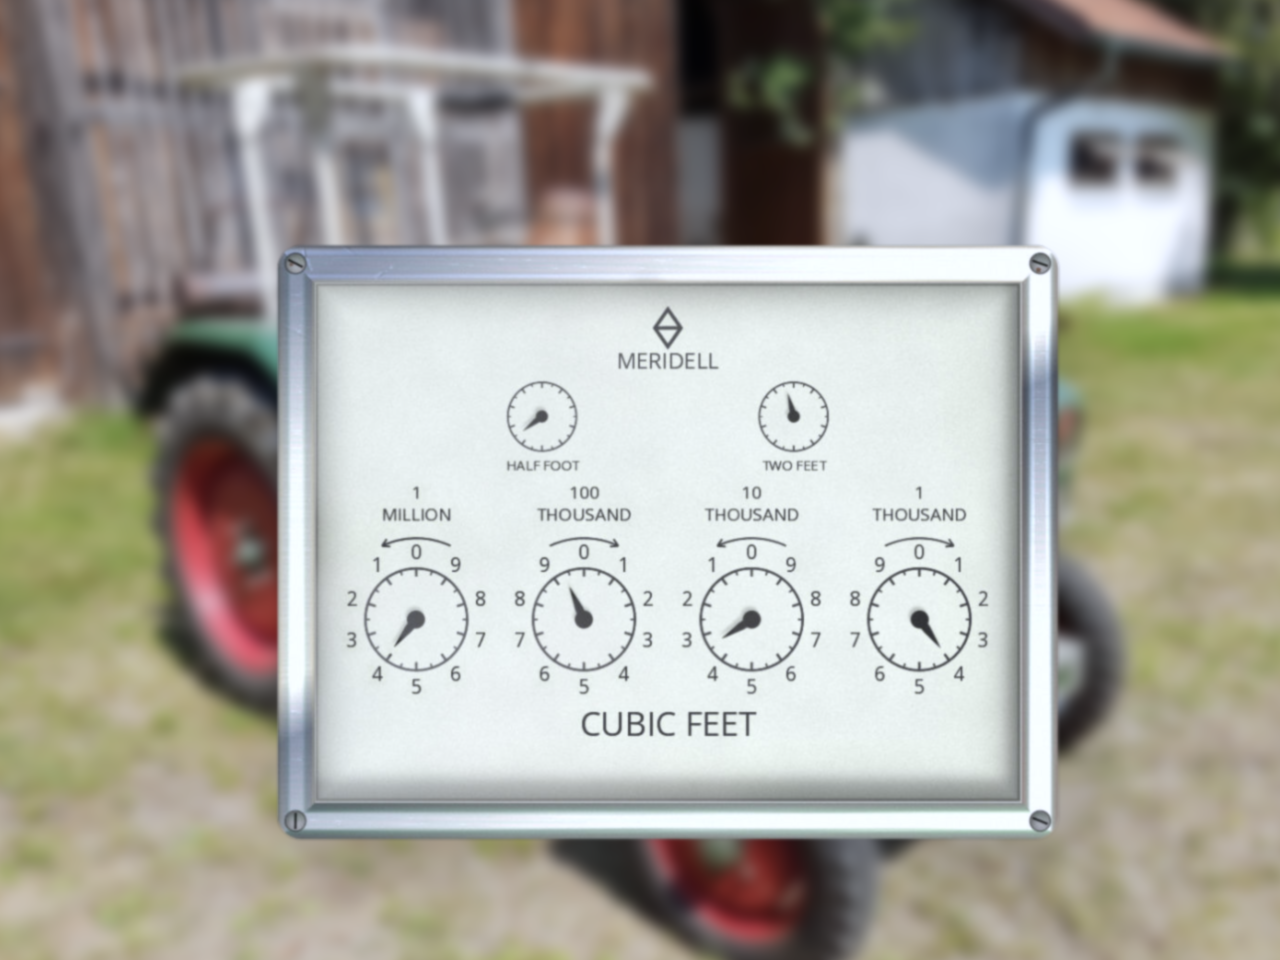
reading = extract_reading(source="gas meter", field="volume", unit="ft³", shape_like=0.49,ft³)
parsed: 393400,ft³
